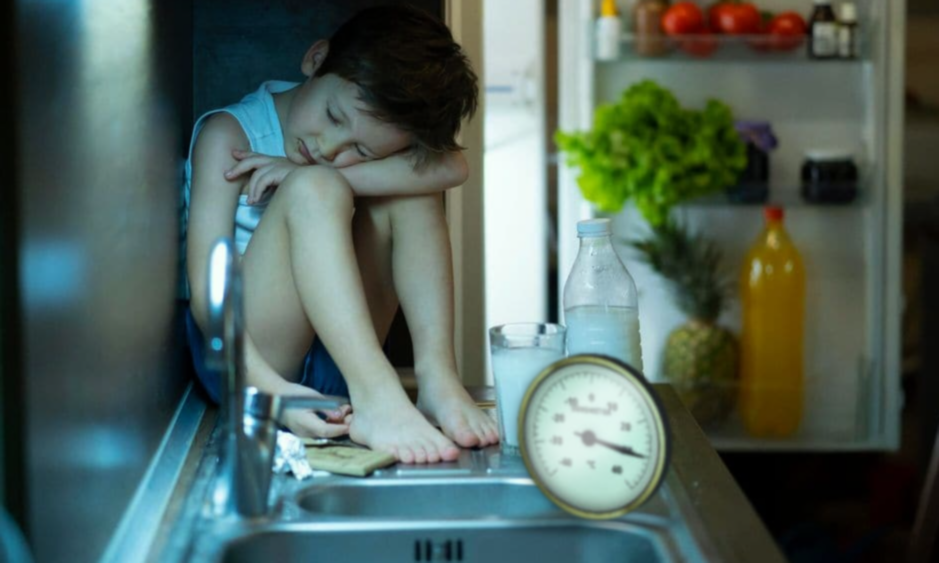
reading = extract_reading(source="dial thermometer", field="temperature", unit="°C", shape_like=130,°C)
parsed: 30,°C
